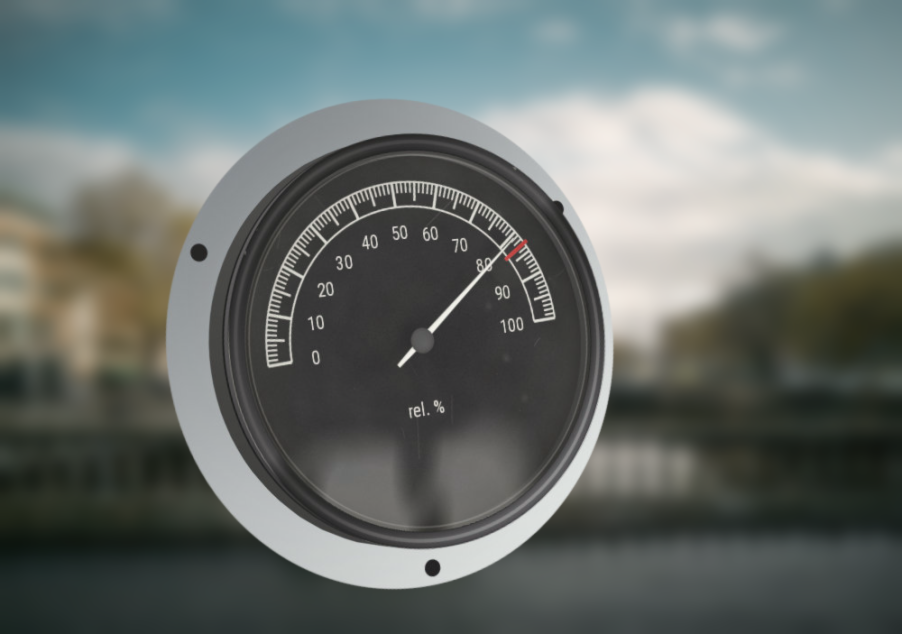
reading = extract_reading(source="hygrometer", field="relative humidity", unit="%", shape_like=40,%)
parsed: 80,%
